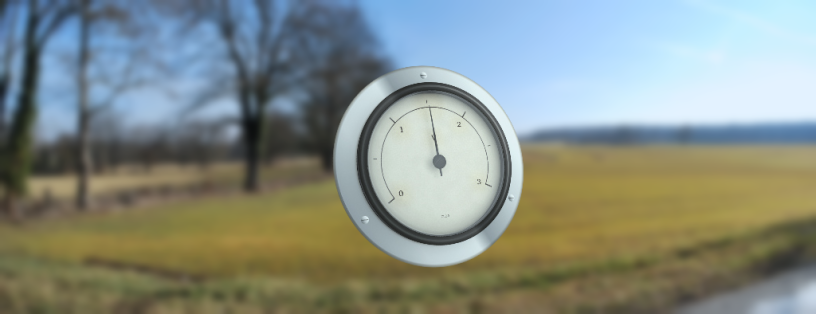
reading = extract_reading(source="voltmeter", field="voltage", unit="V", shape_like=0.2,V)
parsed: 1.5,V
